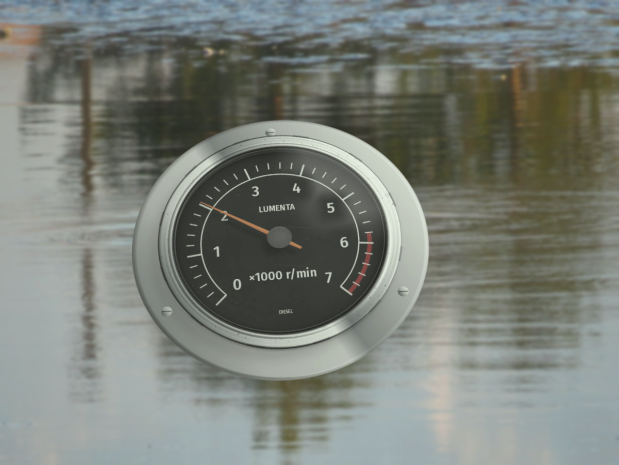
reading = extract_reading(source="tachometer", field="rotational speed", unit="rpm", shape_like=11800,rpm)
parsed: 2000,rpm
